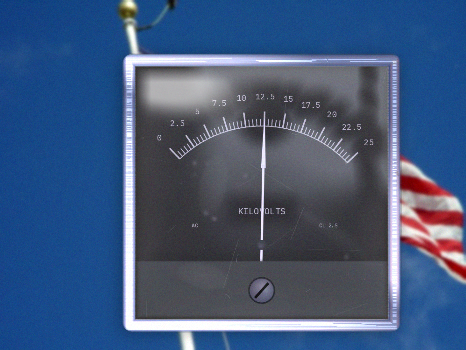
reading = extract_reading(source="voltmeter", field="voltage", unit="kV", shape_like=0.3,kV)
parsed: 12.5,kV
